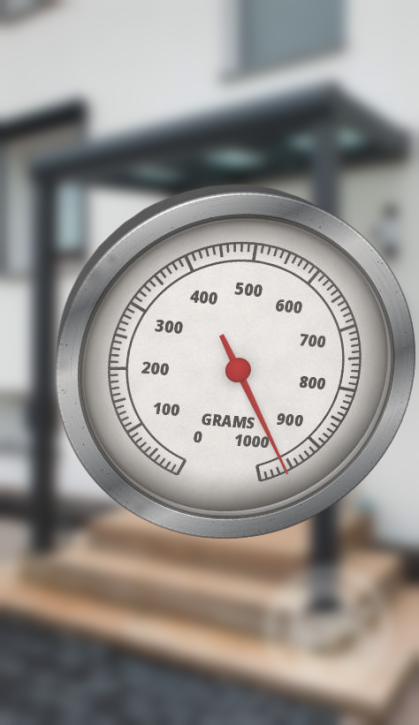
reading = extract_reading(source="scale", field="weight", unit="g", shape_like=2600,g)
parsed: 960,g
